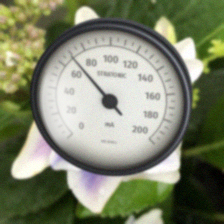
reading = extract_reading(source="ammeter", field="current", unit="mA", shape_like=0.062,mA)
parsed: 70,mA
